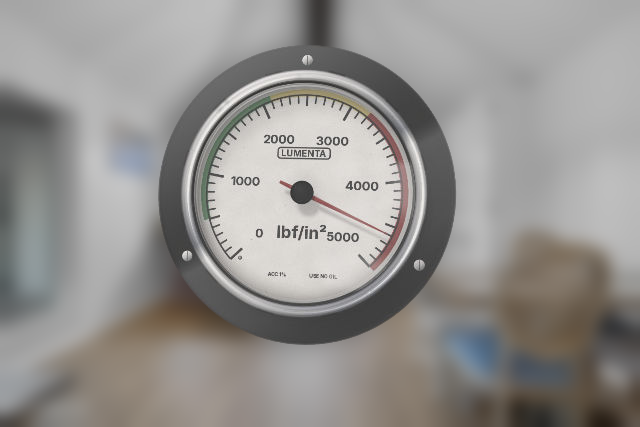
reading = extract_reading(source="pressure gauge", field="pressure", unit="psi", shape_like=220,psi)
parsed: 4600,psi
